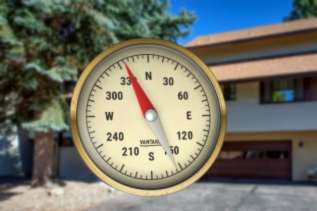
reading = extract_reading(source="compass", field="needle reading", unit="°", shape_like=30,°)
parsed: 335,°
